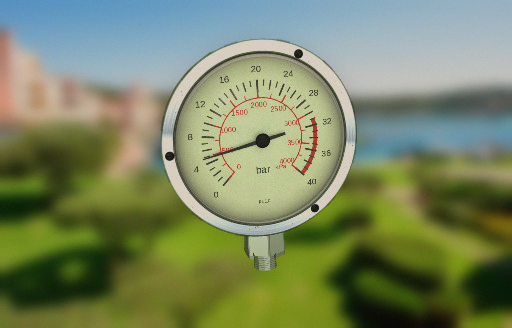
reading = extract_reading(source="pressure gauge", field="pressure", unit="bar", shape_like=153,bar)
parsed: 5,bar
